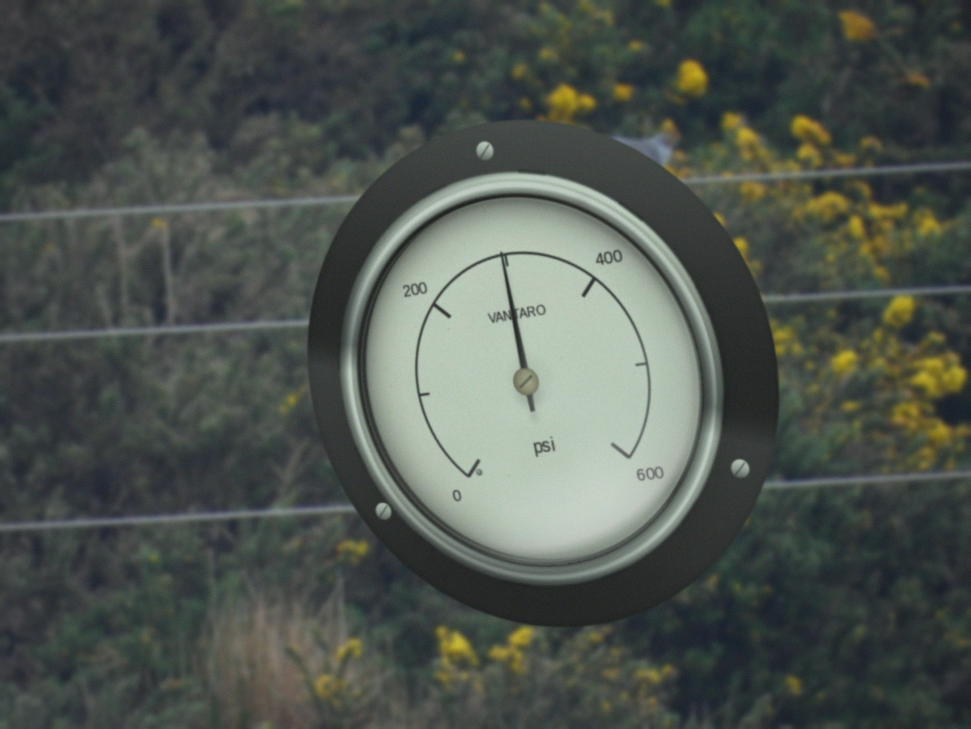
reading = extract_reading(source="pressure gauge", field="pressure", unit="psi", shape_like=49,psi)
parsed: 300,psi
